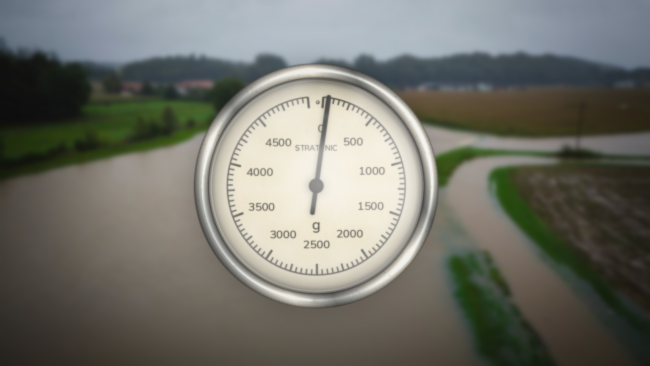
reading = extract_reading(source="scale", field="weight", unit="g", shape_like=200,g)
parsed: 50,g
